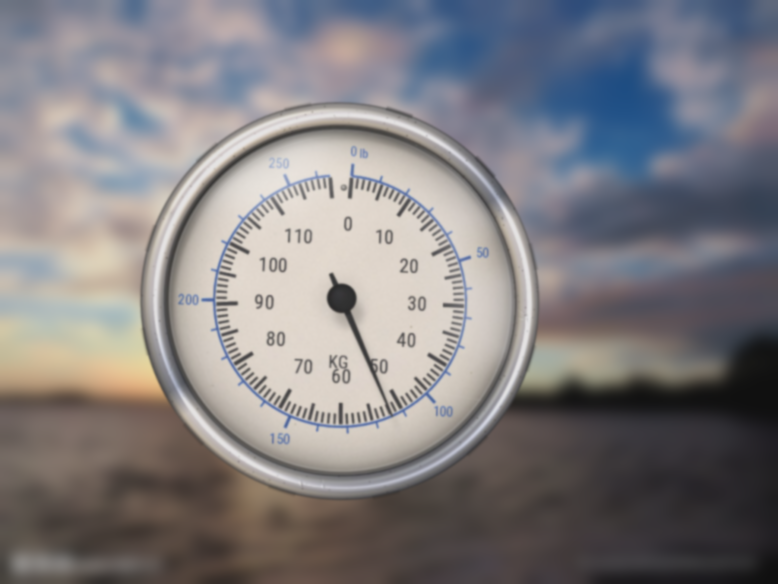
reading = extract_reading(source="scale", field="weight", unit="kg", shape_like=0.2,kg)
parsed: 52,kg
